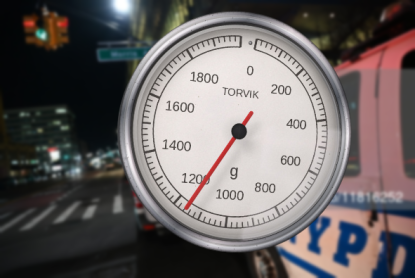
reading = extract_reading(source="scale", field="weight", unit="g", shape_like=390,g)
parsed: 1160,g
